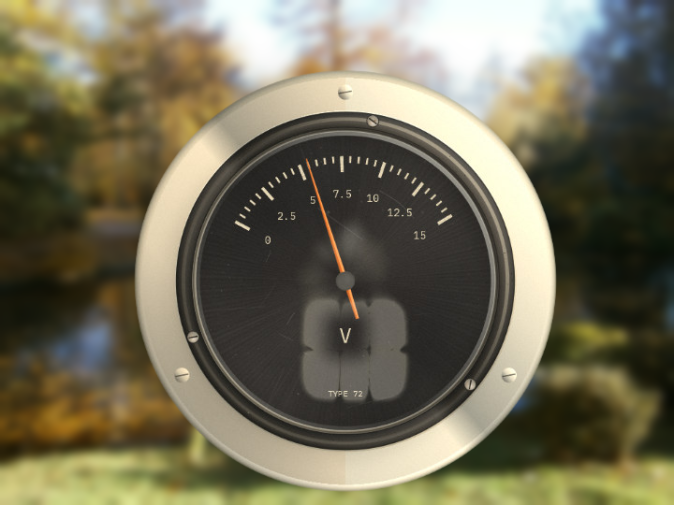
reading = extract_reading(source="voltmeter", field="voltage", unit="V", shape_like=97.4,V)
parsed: 5.5,V
